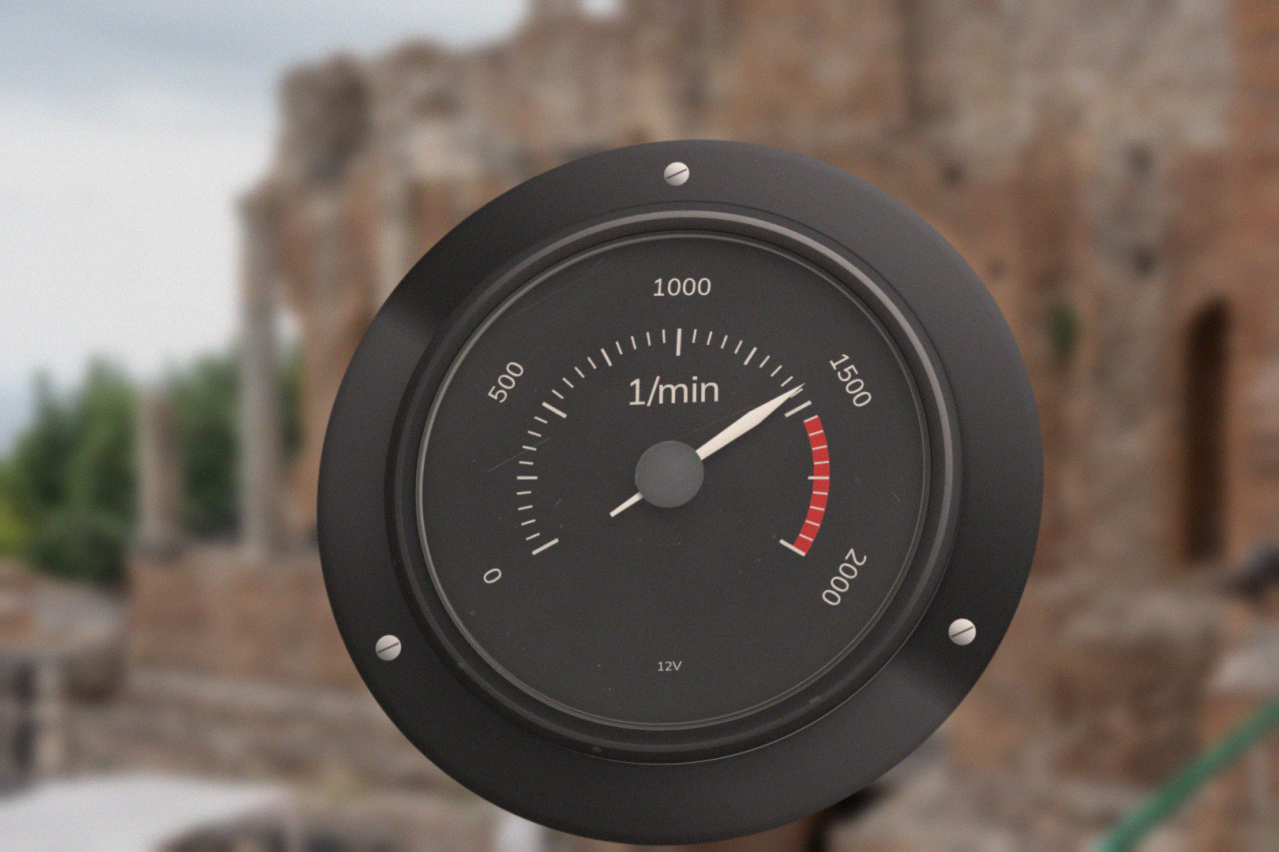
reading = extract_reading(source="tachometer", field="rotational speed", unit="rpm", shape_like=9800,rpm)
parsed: 1450,rpm
